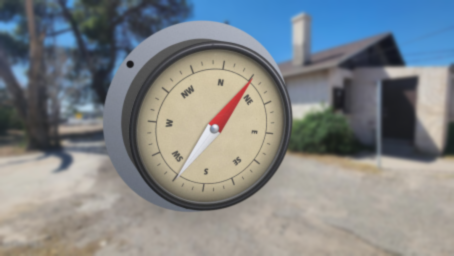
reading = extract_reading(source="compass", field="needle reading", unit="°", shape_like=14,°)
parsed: 30,°
